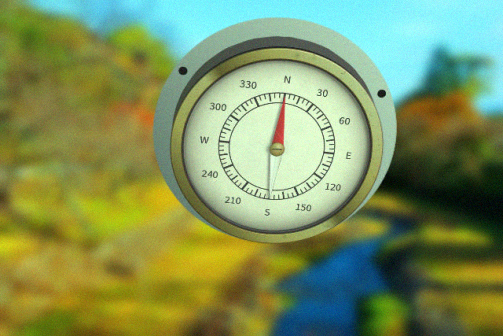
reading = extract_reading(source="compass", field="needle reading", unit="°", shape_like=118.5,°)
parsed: 0,°
